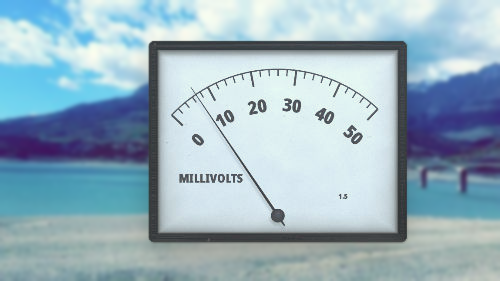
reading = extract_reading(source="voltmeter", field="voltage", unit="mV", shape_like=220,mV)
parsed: 7,mV
